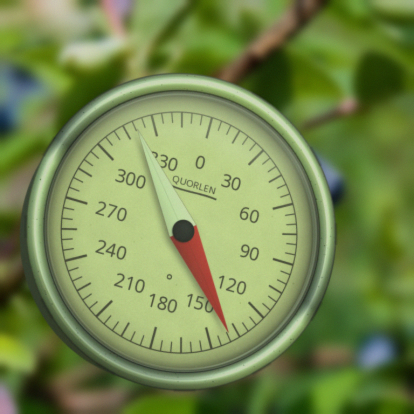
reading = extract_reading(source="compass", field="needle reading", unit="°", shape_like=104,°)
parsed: 140,°
